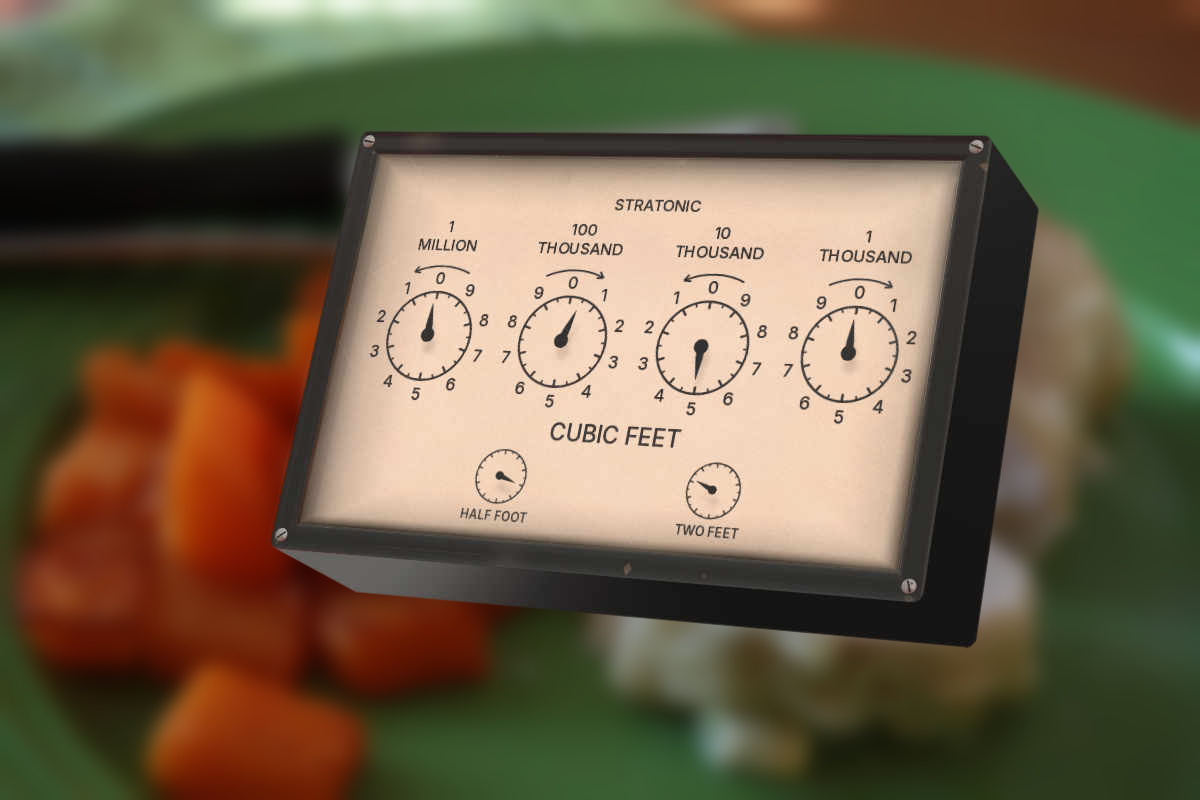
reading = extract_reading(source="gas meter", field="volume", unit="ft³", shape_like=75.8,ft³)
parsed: 5000,ft³
